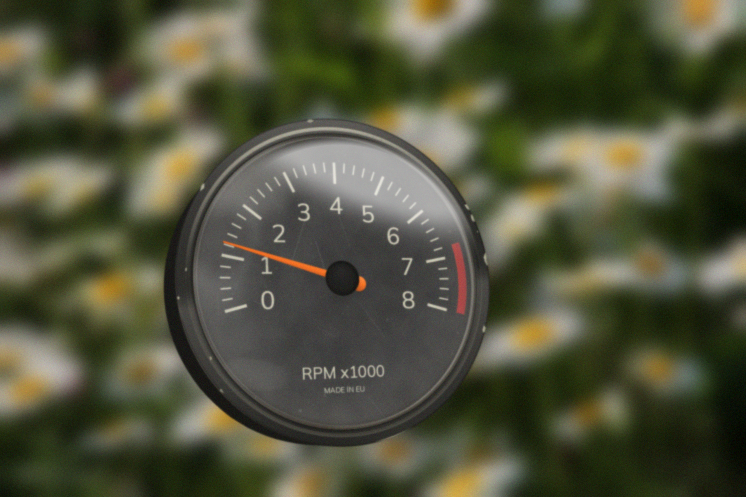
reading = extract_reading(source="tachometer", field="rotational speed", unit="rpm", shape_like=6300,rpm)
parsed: 1200,rpm
